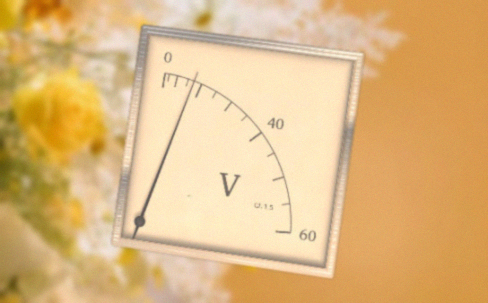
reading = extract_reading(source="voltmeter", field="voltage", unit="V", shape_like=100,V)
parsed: 17.5,V
